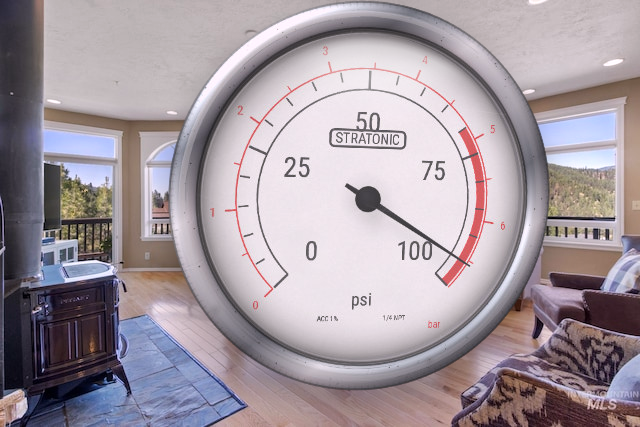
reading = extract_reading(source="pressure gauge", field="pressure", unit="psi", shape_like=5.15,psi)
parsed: 95,psi
